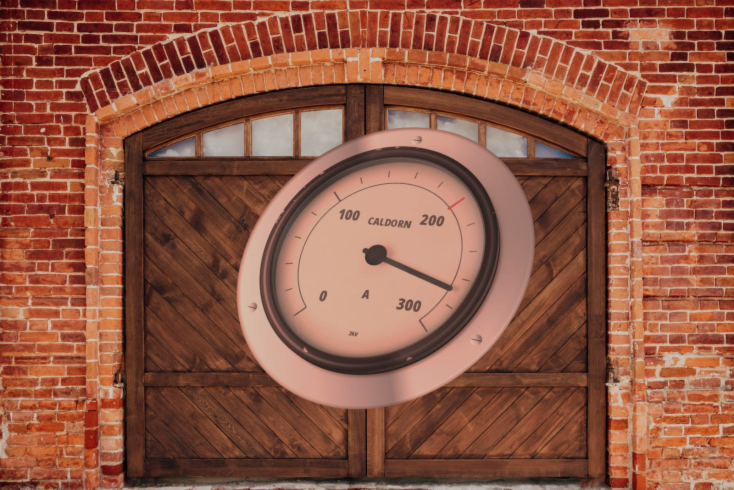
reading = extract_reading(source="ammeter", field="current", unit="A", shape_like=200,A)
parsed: 270,A
